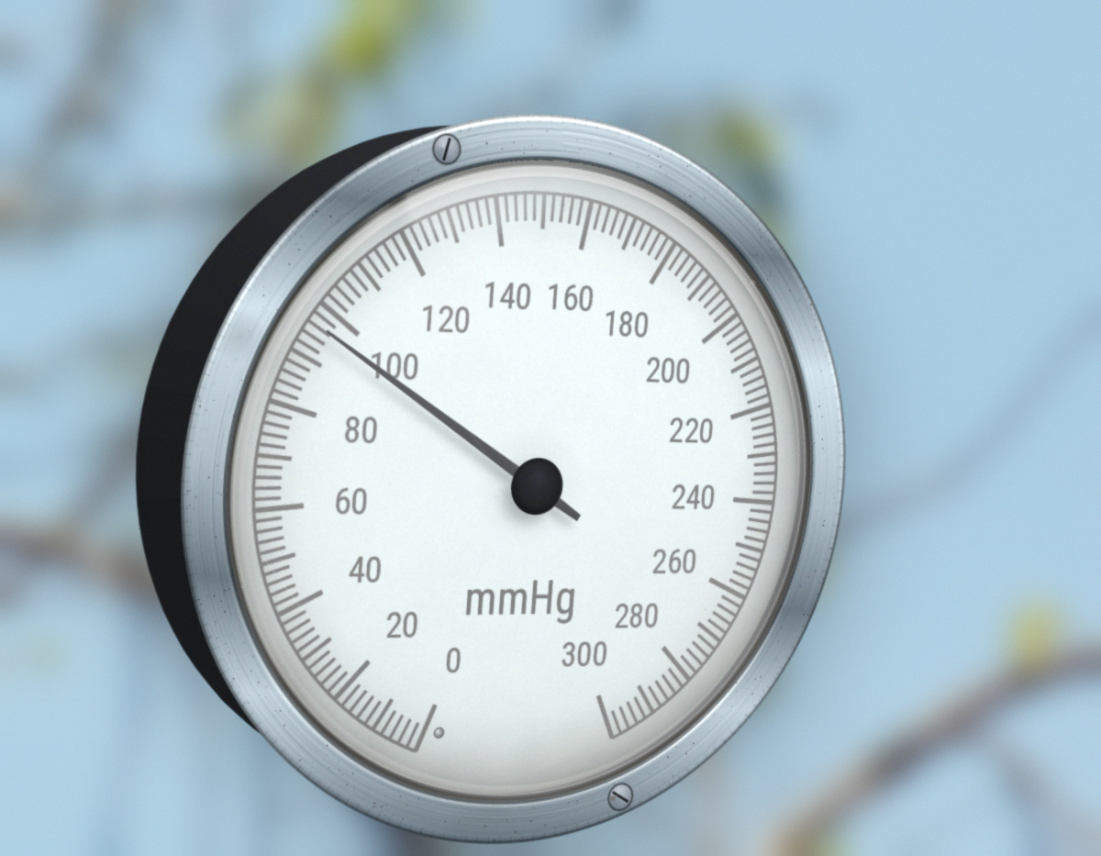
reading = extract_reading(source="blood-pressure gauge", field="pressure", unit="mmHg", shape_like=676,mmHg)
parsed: 96,mmHg
